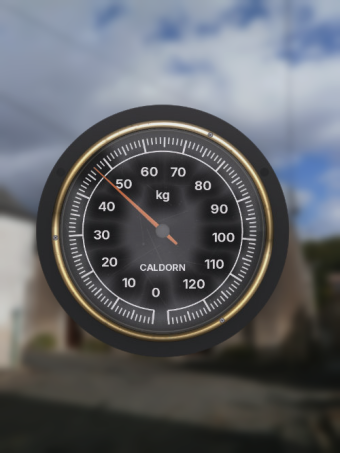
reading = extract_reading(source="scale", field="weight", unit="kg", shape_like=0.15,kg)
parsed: 47,kg
